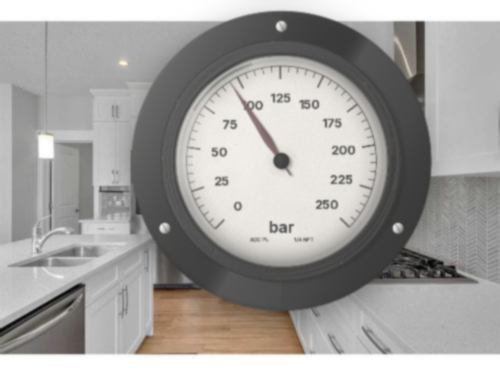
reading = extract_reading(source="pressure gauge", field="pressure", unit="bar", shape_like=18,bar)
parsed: 95,bar
